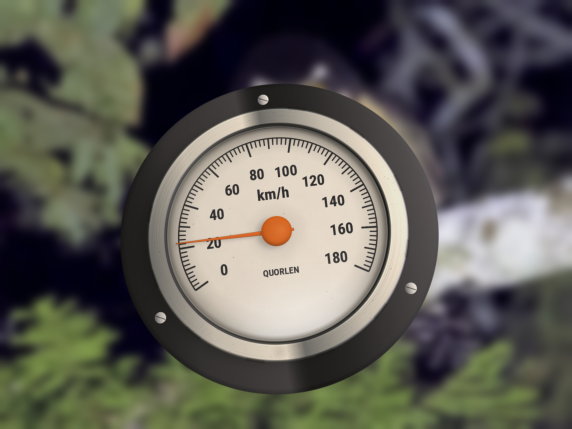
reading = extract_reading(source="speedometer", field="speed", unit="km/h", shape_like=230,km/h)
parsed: 22,km/h
